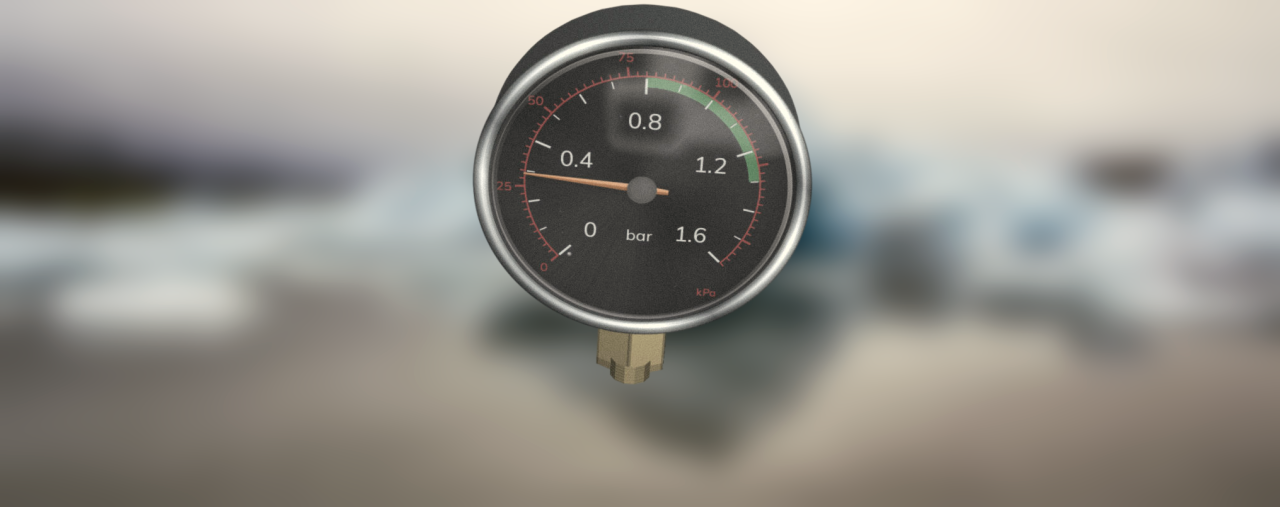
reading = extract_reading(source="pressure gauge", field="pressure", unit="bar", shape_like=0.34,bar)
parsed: 0.3,bar
